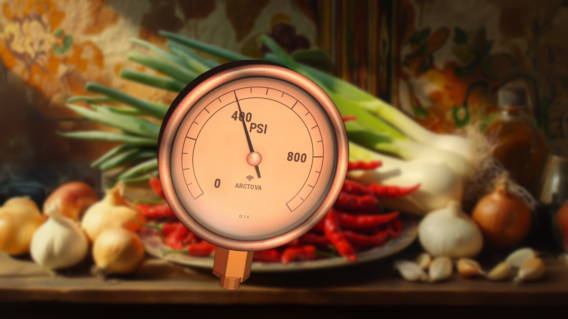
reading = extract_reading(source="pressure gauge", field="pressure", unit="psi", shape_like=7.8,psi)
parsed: 400,psi
